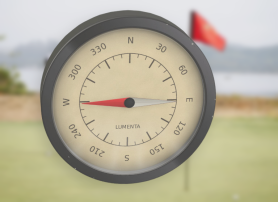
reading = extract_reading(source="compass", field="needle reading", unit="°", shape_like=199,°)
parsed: 270,°
